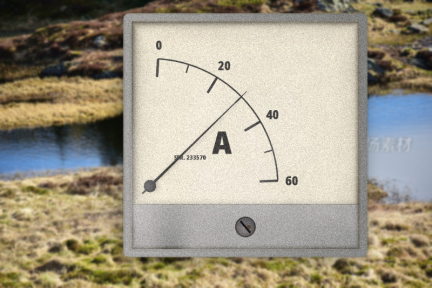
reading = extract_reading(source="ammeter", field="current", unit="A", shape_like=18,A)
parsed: 30,A
